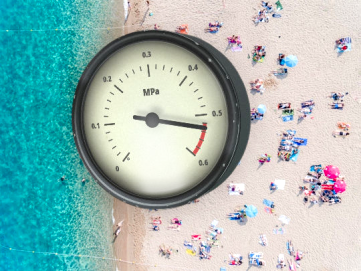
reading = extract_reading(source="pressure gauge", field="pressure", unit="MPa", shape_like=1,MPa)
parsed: 0.53,MPa
